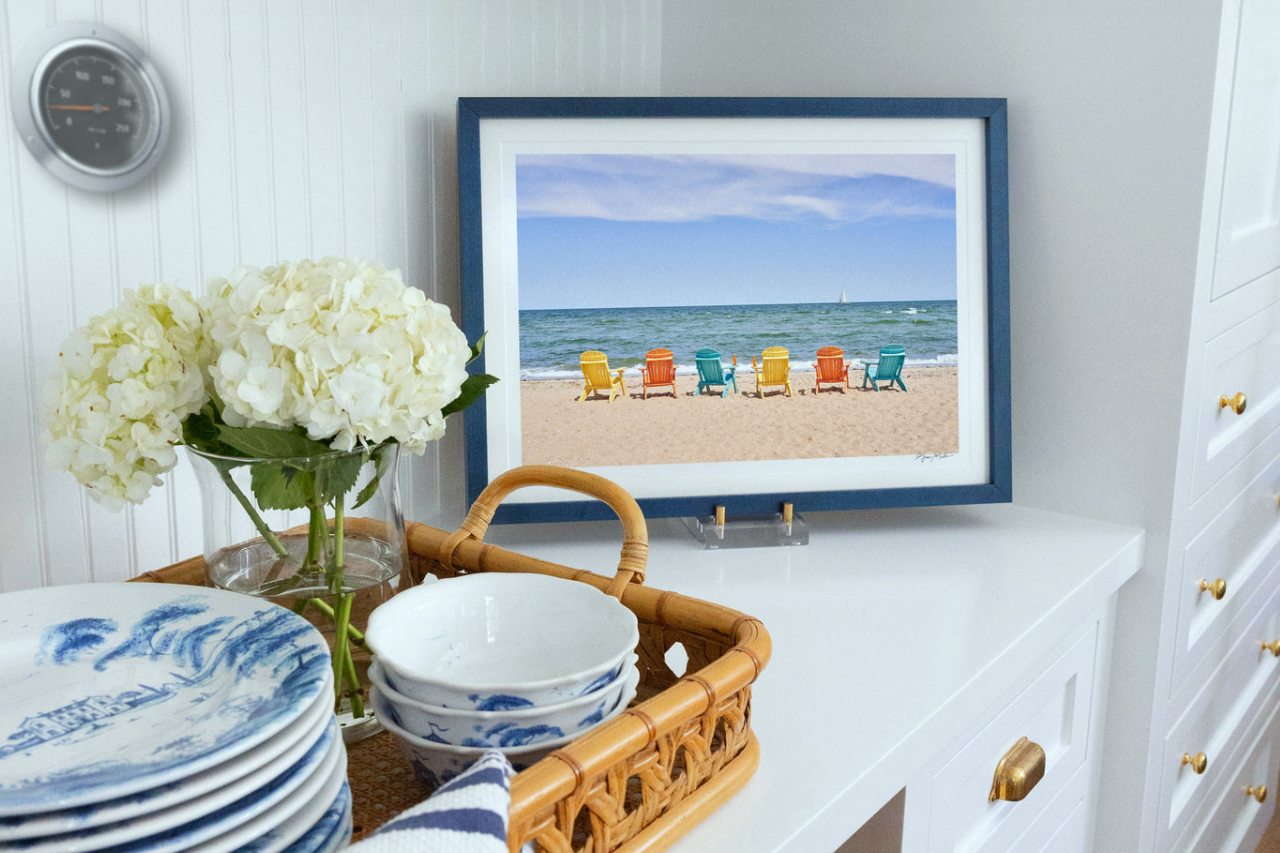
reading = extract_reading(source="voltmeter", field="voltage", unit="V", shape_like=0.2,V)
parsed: 25,V
